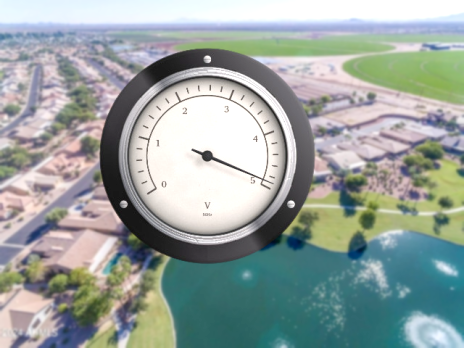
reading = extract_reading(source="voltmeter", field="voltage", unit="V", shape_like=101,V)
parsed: 4.9,V
